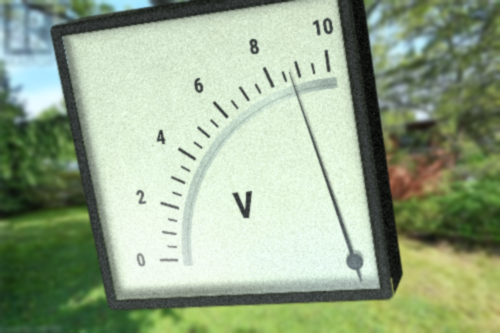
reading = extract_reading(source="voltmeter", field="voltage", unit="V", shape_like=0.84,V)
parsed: 8.75,V
